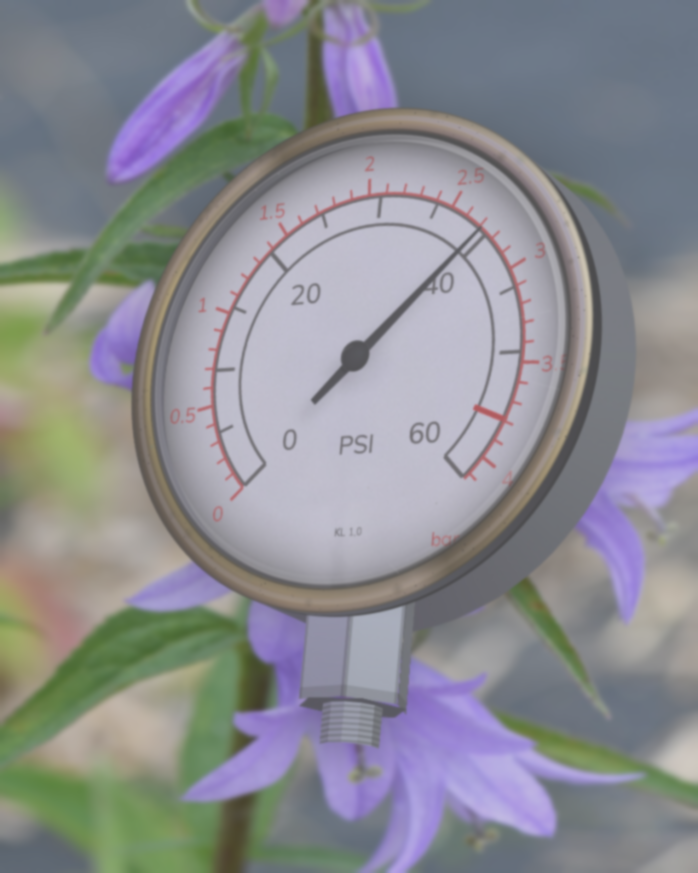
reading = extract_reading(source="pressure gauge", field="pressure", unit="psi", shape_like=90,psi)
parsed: 40,psi
